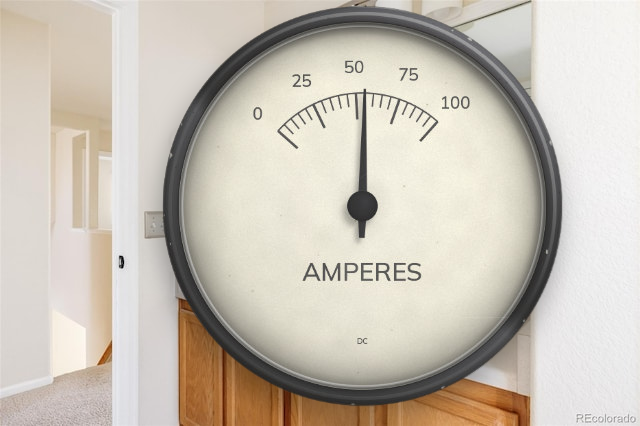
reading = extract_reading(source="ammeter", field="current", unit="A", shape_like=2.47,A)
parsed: 55,A
